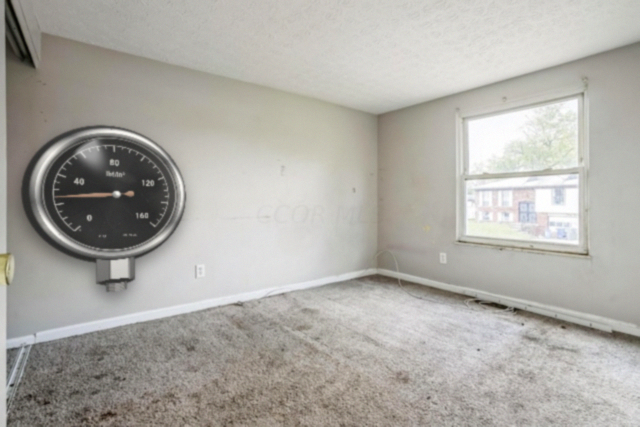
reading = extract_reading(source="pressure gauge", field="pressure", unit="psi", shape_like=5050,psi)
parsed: 25,psi
